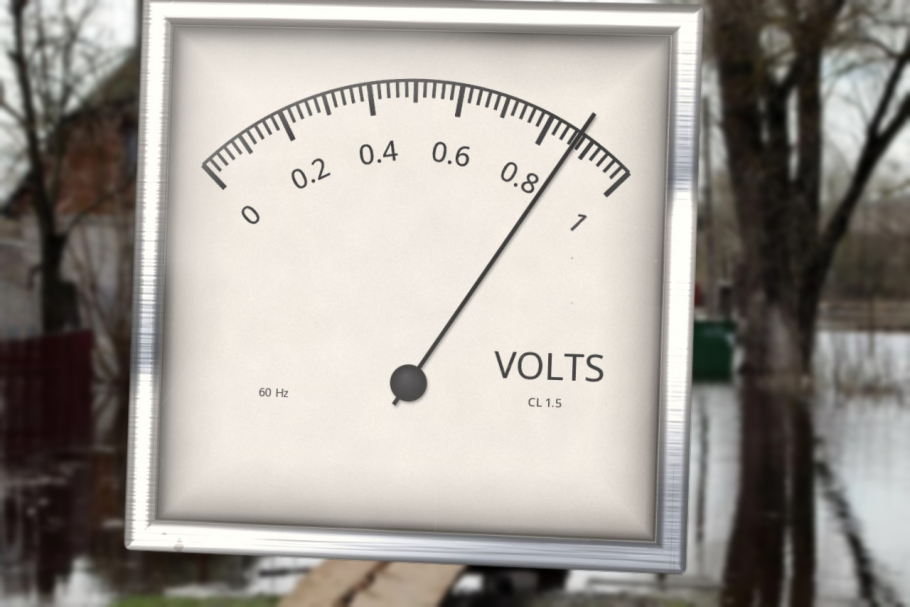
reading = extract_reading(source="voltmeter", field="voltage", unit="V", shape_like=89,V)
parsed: 0.87,V
